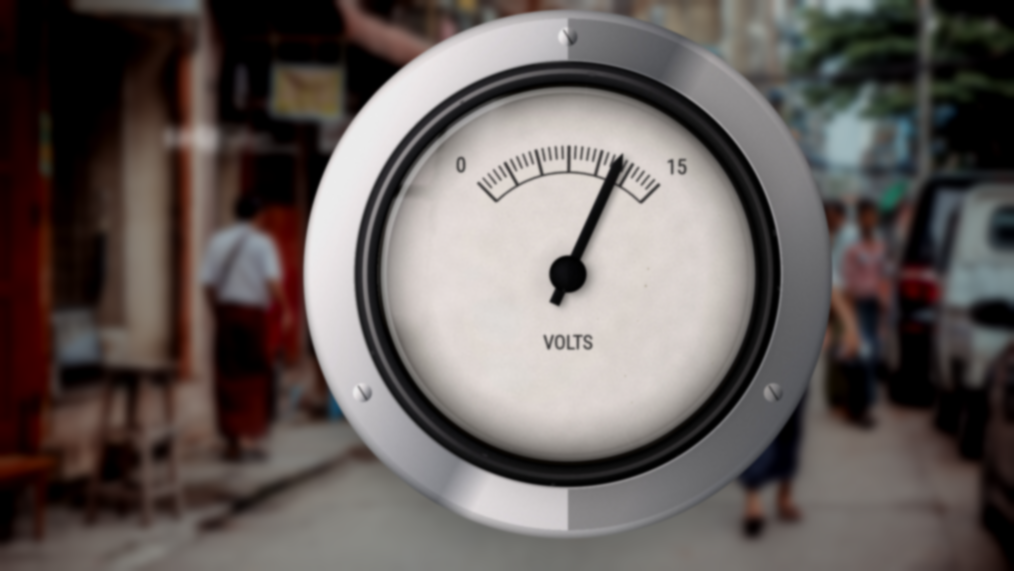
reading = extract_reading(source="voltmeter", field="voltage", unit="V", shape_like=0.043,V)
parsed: 11.5,V
